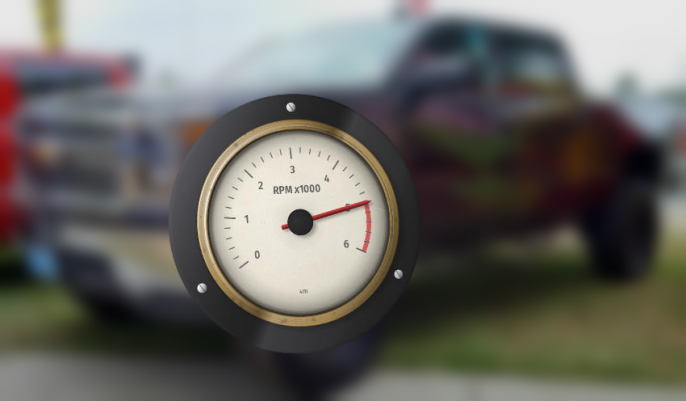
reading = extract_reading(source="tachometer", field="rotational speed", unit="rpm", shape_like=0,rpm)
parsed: 5000,rpm
